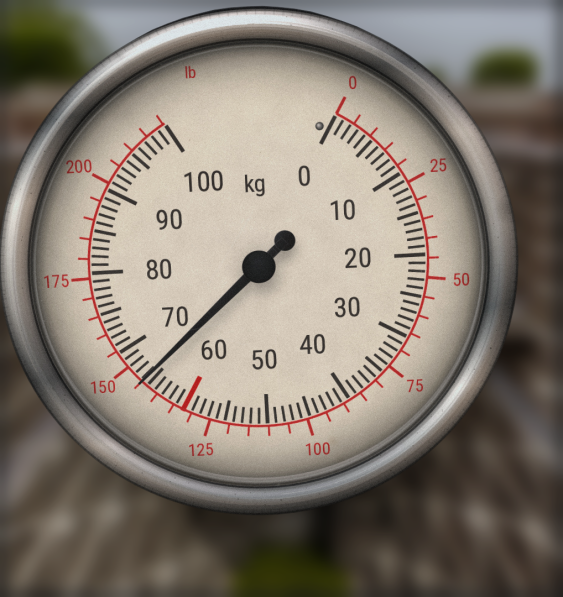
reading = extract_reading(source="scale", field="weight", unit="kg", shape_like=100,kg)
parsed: 66,kg
